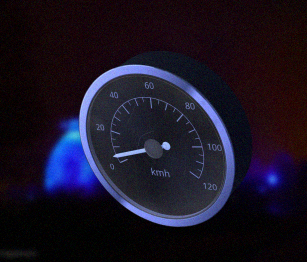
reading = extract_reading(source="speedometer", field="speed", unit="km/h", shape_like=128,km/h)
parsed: 5,km/h
